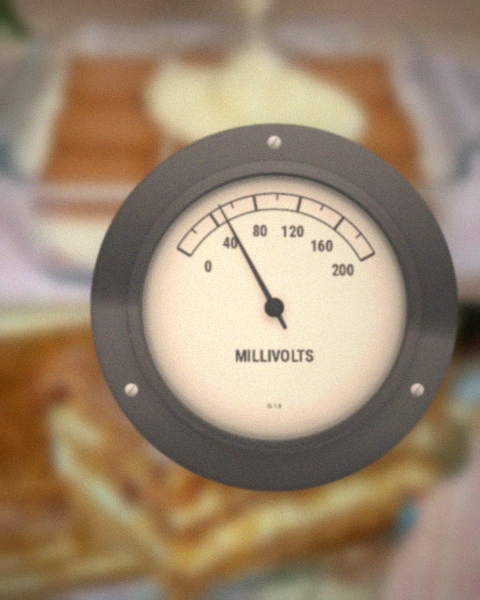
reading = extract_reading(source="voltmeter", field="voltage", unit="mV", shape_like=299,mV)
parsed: 50,mV
